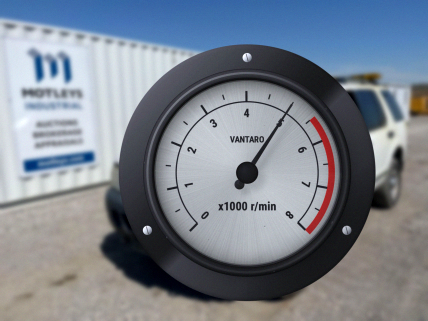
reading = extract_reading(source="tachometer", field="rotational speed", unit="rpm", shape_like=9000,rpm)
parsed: 5000,rpm
